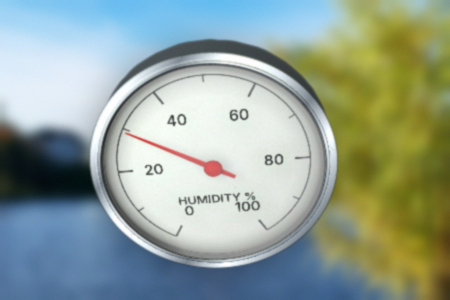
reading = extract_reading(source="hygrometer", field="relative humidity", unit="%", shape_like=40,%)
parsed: 30,%
